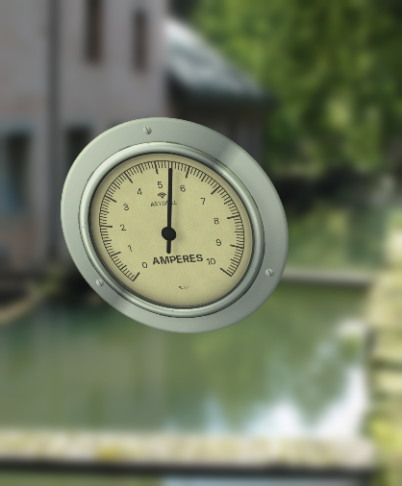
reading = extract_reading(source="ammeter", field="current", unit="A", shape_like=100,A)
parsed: 5.5,A
